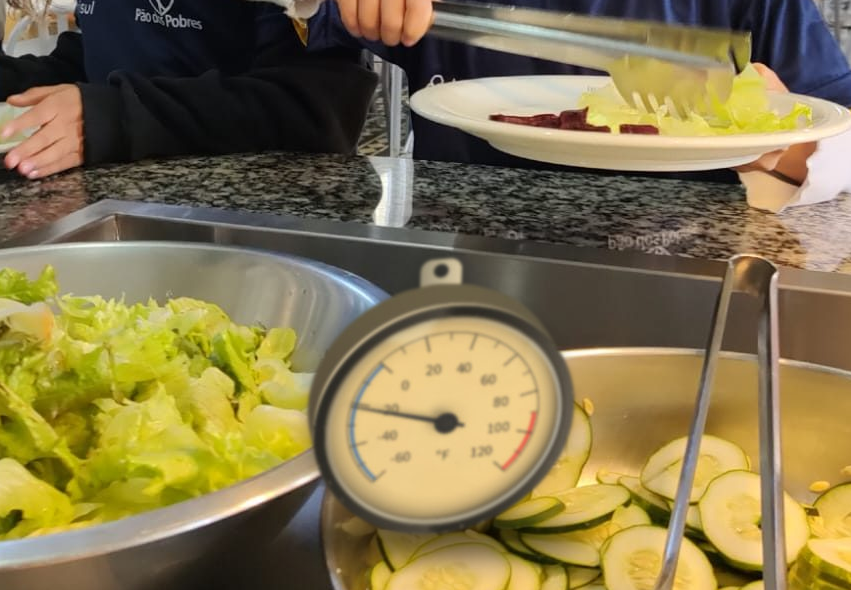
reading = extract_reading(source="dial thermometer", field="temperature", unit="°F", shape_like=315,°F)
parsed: -20,°F
